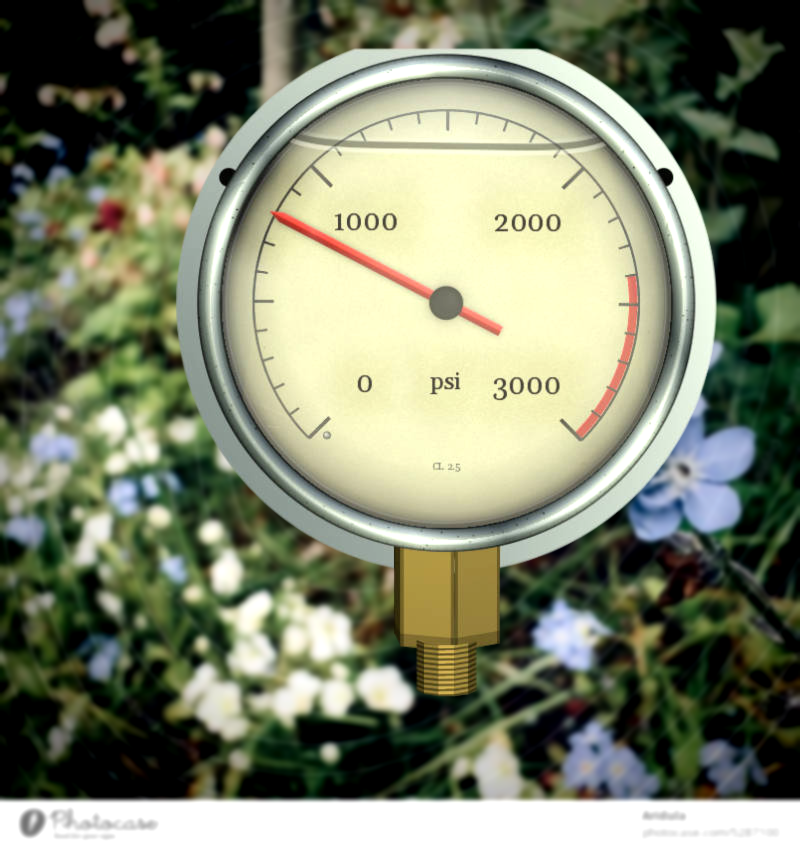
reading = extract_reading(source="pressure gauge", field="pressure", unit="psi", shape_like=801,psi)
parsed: 800,psi
